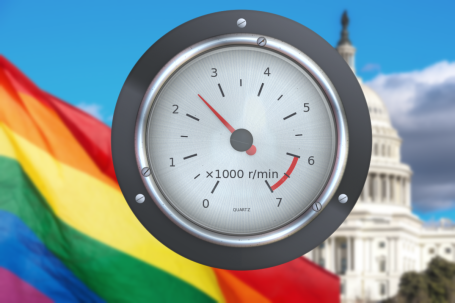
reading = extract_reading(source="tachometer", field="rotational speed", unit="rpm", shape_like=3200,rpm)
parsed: 2500,rpm
